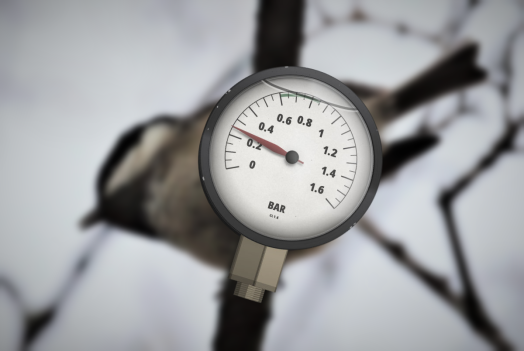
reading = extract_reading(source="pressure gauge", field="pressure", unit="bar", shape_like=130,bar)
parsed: 0.25,bar
